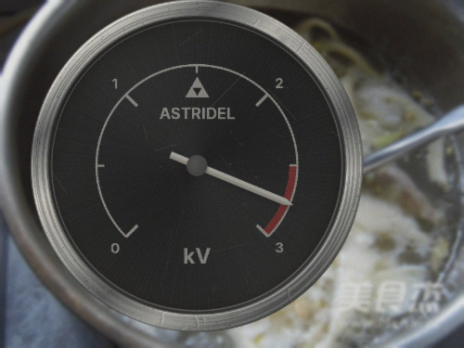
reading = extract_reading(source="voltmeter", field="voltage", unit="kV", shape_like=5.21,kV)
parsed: 2.75,kV
